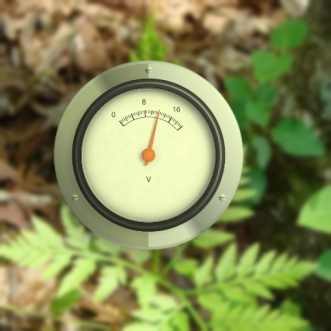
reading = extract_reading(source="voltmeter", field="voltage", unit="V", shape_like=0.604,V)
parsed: 12,V
